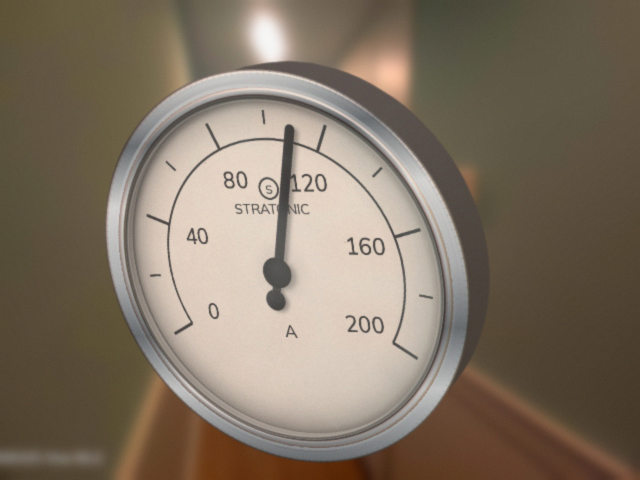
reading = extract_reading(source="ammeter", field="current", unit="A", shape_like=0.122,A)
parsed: 110,A
